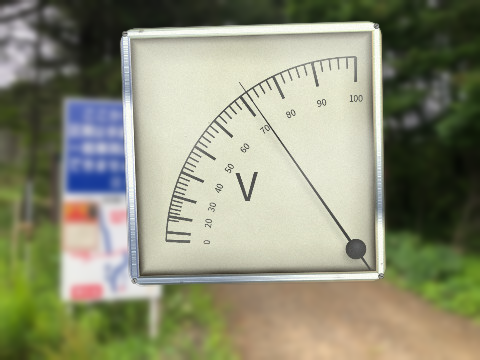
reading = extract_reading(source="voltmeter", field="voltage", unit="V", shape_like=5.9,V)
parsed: 72,V
